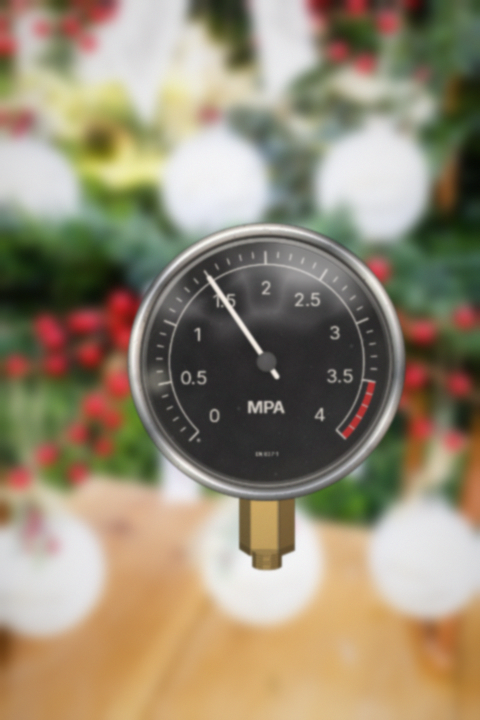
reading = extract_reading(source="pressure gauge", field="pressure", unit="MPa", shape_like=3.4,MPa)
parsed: 1.5,MPa
